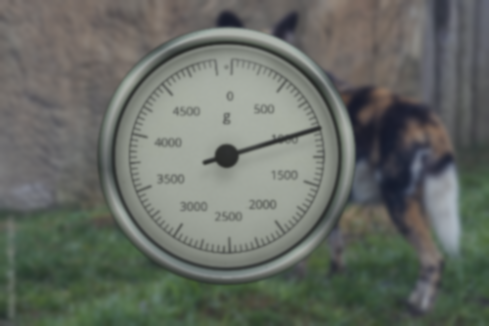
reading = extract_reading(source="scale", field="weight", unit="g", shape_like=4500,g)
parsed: 1000,g
